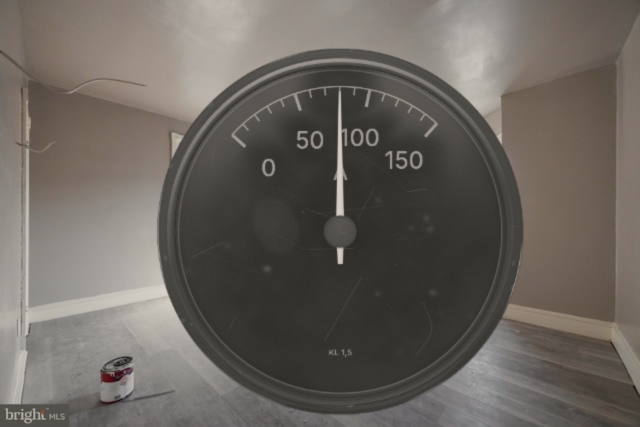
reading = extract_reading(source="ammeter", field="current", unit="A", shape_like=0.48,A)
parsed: 80,A
